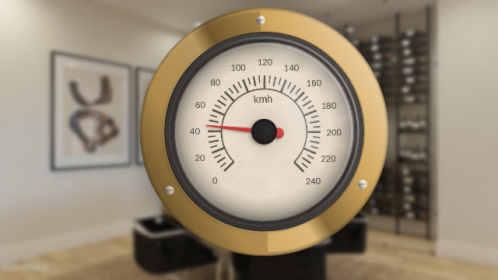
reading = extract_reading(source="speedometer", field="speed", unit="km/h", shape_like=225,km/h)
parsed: 45,km/h
